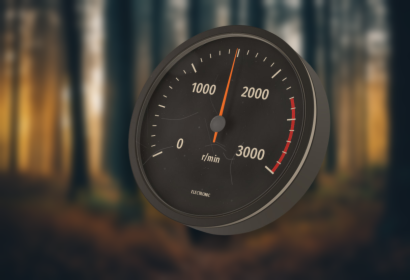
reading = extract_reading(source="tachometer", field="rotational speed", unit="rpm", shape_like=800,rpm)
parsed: 1500,rpm
